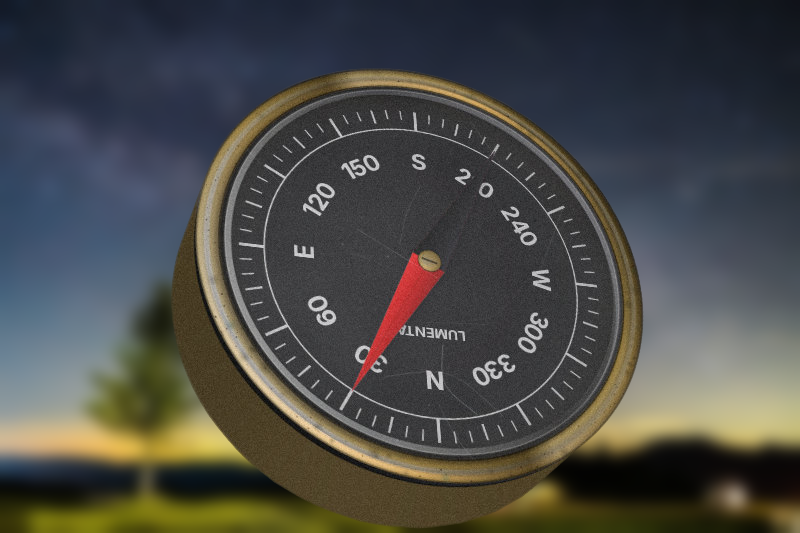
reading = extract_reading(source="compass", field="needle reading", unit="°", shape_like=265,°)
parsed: 30,°
